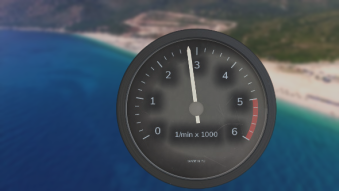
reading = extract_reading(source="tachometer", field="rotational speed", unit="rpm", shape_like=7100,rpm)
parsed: 2800,rpm
